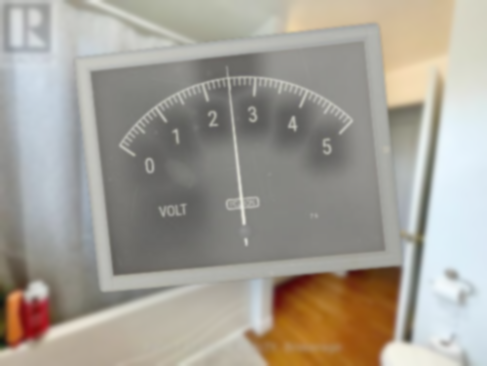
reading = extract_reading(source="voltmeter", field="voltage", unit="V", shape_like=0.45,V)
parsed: 2.5,V
